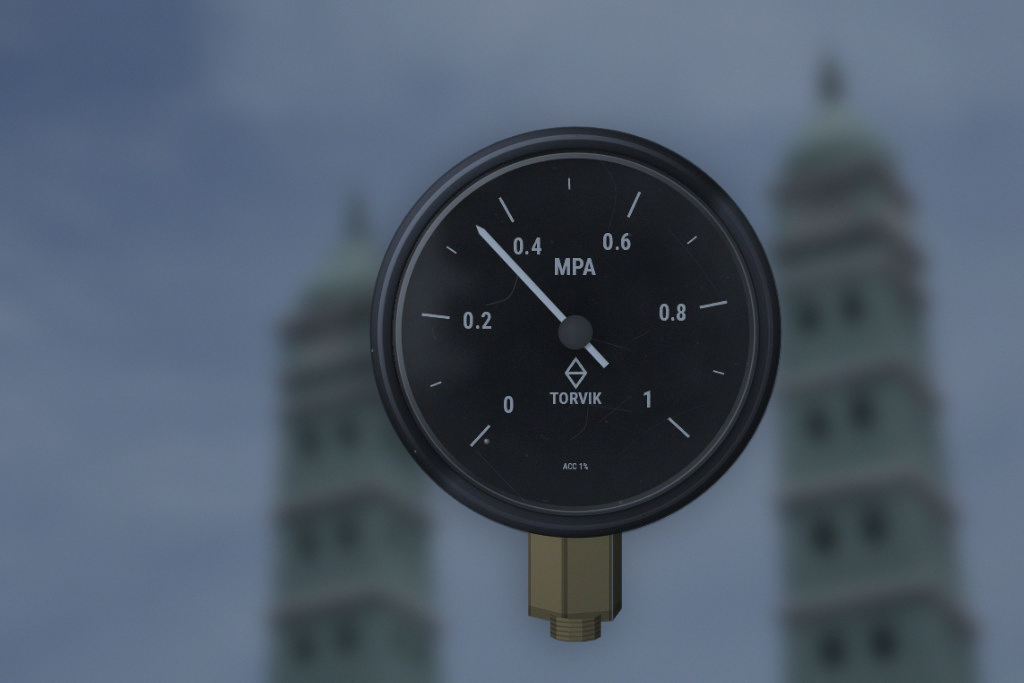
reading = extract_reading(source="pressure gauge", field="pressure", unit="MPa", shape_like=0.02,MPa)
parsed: 0.35,MPa
